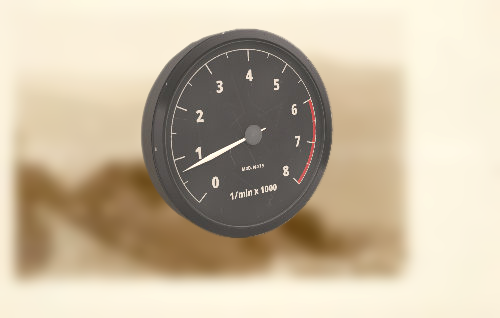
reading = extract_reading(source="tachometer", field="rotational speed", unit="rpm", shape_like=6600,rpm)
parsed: 750,rpm
